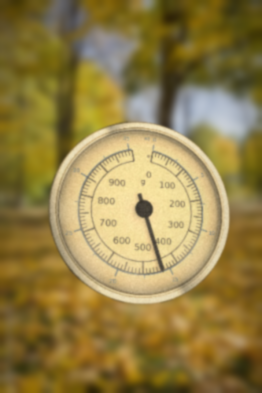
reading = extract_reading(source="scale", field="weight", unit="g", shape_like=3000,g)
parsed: 450,g
